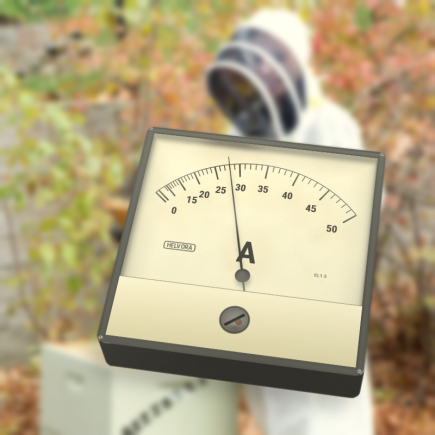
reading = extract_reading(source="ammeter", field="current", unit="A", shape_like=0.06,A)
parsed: 28,A
